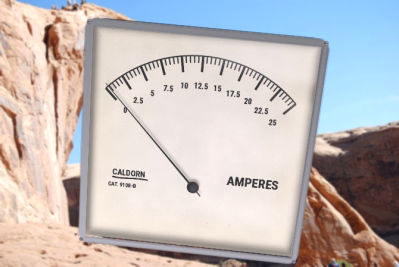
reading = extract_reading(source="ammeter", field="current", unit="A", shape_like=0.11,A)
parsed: 0.5,A
